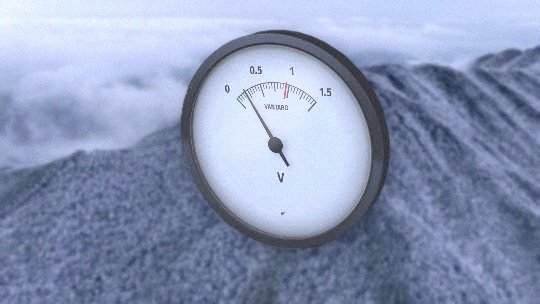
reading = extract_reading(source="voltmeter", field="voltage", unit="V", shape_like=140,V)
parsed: 0.25,V
